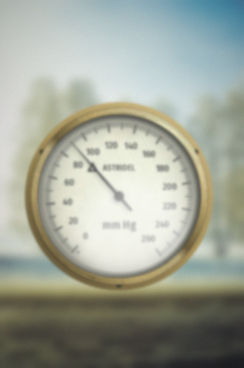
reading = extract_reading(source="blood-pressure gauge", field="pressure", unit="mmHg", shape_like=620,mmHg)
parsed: 90,mmHg
